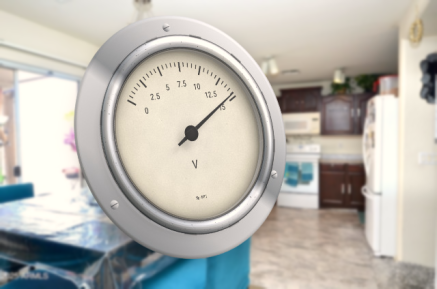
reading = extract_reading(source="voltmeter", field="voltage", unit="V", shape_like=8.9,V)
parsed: 14.5,V
